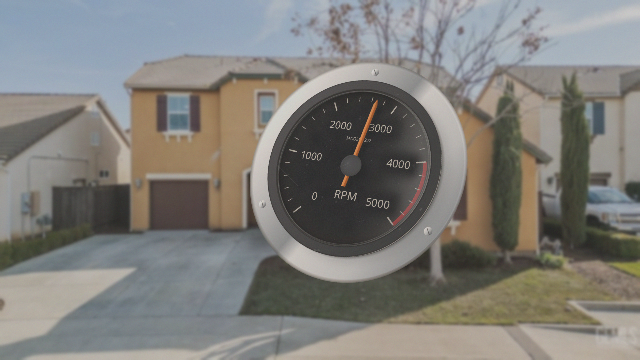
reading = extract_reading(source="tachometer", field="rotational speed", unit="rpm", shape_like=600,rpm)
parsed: 2700,rpm
